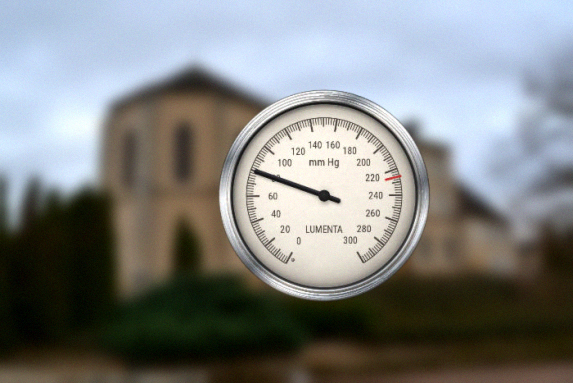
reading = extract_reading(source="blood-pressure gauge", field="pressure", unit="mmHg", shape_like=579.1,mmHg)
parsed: 80,mmHg
